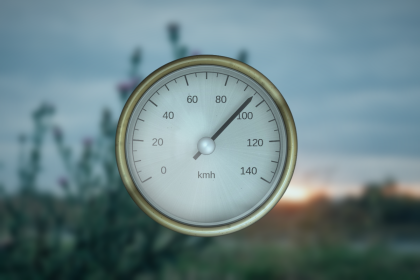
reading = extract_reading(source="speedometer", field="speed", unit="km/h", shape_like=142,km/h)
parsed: 95,km/h
